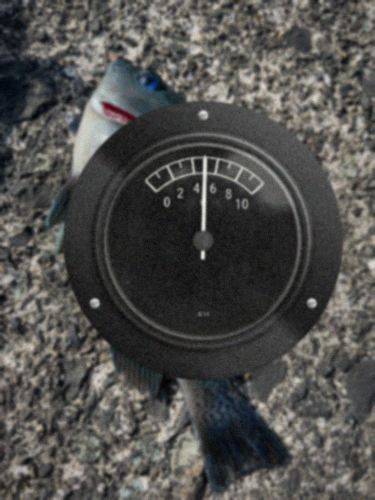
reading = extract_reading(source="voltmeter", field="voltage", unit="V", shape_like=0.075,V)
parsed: 5,V
